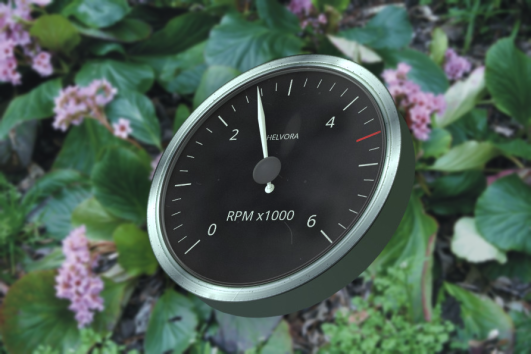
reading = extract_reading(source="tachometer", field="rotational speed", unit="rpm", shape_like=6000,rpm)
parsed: 2600,rpm
